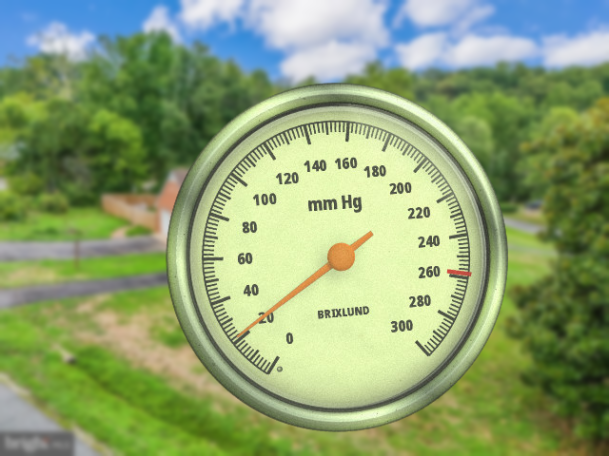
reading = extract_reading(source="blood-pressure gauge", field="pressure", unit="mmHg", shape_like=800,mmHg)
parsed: 22,mmHg
